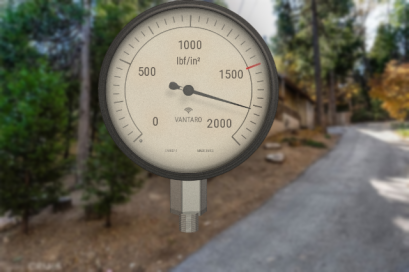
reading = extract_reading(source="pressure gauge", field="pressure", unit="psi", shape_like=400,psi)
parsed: 1775,psi
